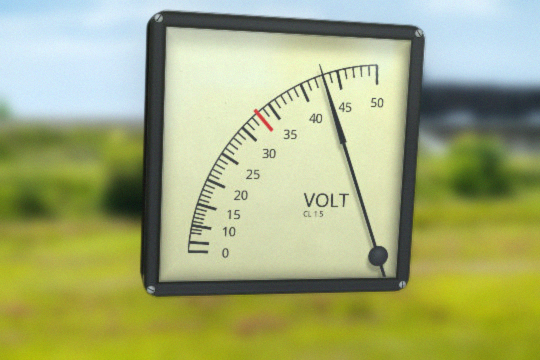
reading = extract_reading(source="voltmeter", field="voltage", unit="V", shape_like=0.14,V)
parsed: 43,V
